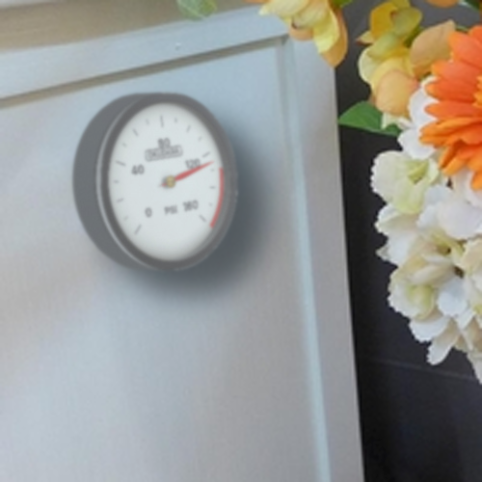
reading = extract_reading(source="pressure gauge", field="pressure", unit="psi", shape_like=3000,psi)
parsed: 125,psi
